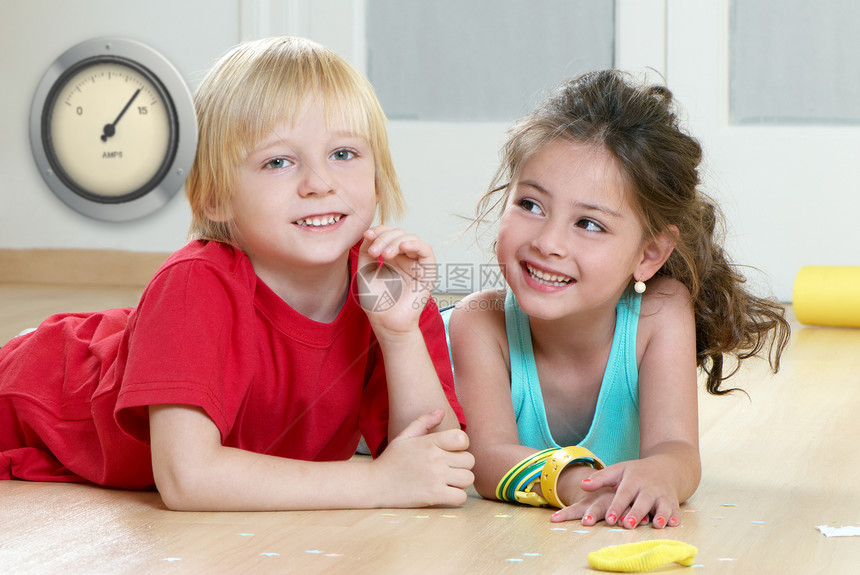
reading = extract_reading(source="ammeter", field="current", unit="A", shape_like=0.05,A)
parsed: 12.5,A
